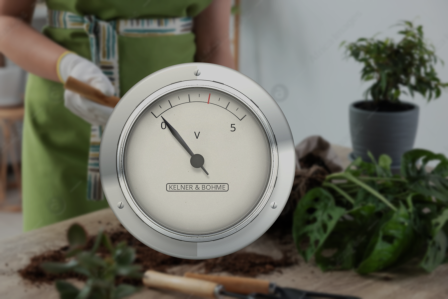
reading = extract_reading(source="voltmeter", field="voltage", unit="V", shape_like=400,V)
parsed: 0.25,V
